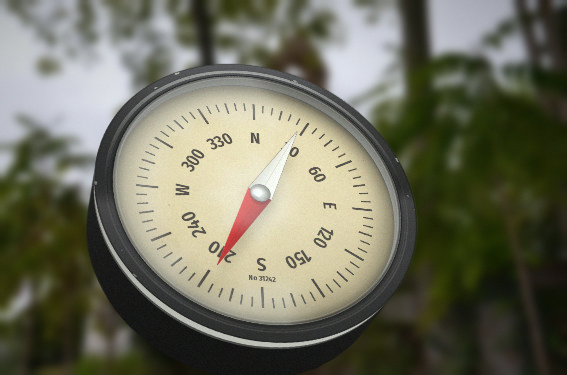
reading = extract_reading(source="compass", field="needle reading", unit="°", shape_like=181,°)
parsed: 207.5,°
